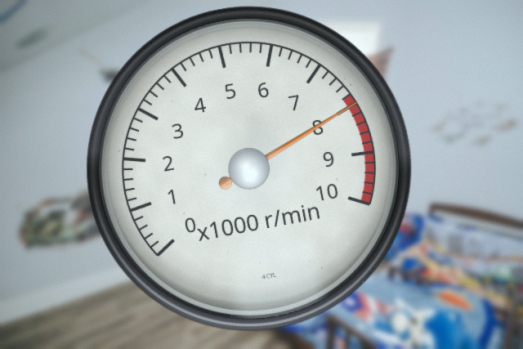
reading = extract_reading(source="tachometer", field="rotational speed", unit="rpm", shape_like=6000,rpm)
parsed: 8000,rpm
